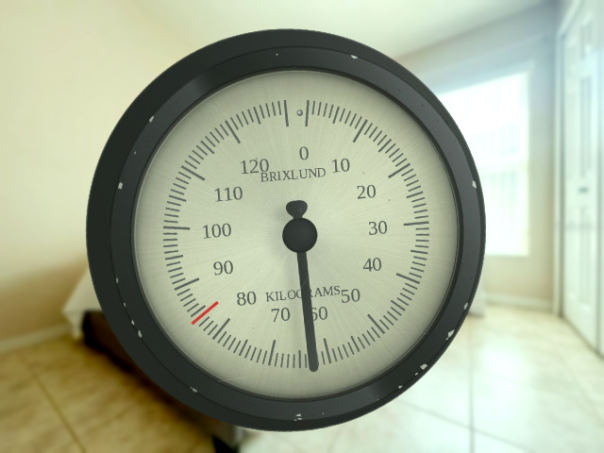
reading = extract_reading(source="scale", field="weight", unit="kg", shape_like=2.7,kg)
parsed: 63,kg
